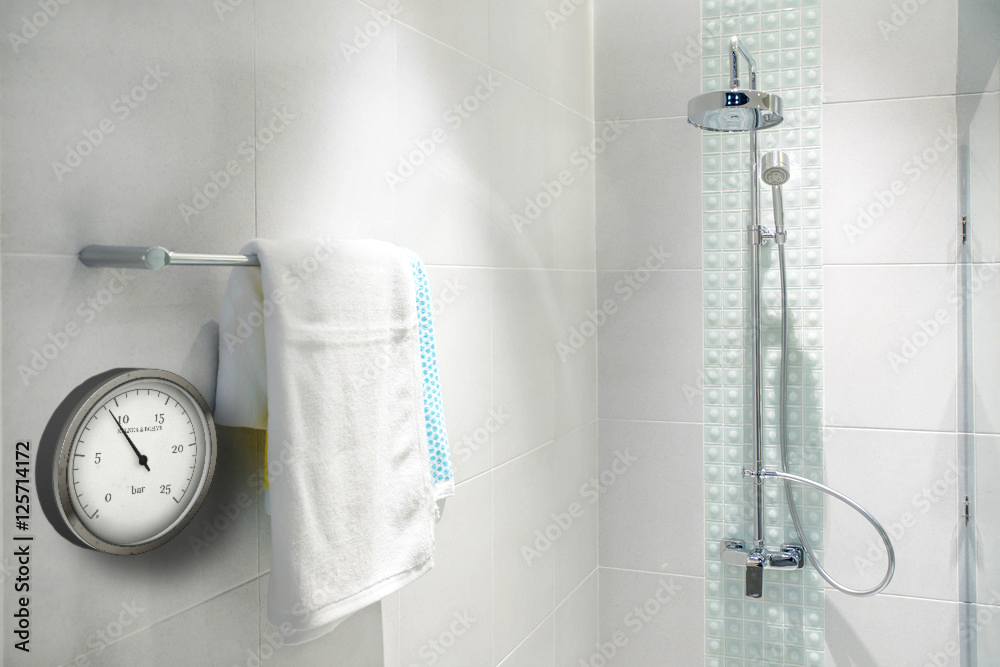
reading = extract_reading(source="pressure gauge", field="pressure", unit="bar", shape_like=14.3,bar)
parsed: 9,bar
